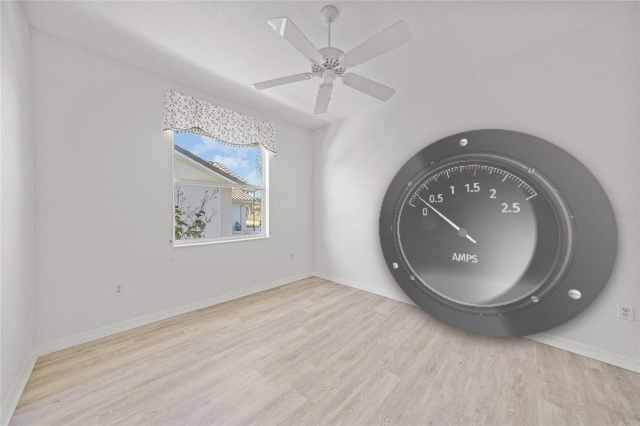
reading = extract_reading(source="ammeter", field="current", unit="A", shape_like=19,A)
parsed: 0.25,A
